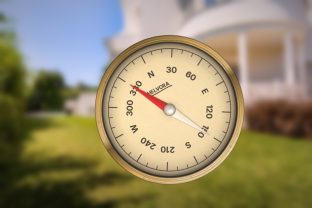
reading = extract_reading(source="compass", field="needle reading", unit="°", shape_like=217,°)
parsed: 330,°
